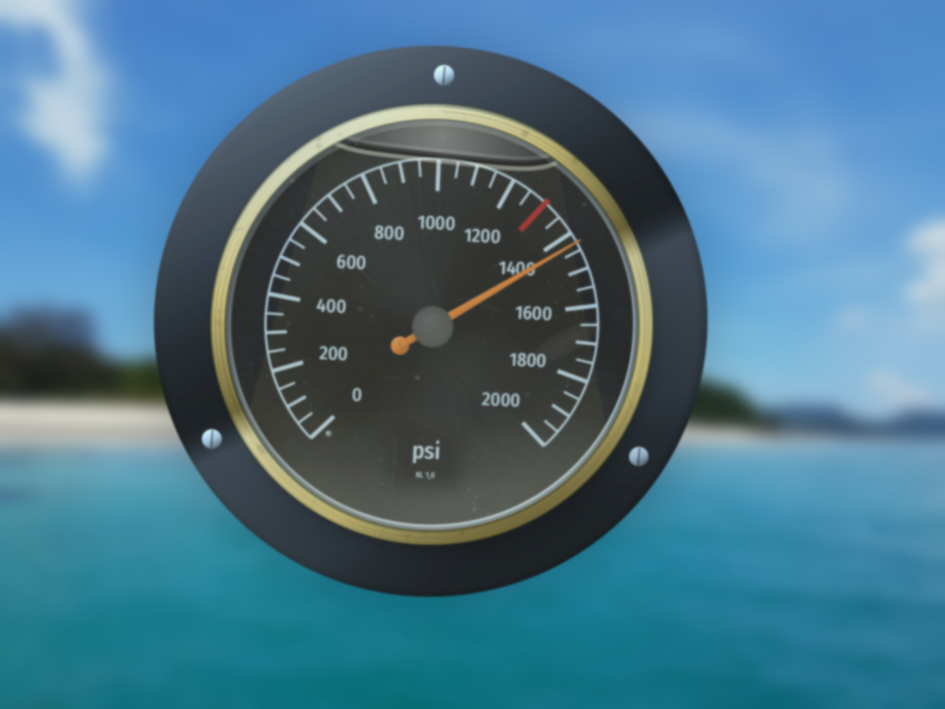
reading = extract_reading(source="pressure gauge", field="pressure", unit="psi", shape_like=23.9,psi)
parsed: 1425,psi
